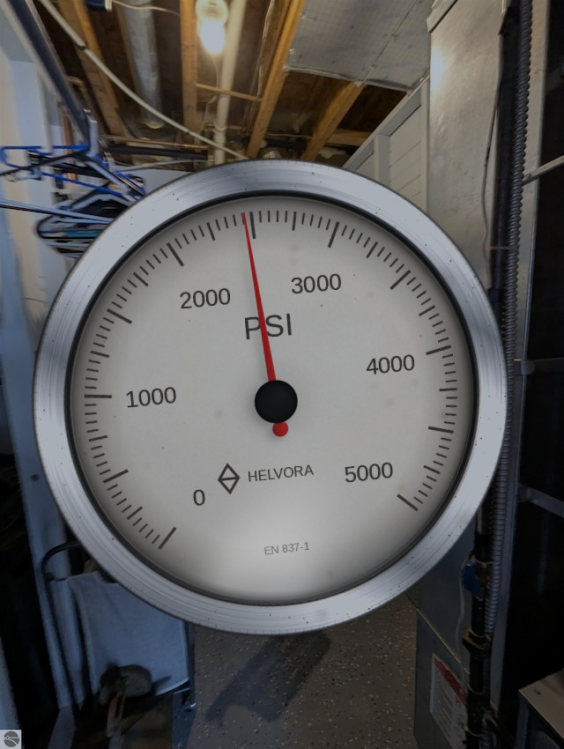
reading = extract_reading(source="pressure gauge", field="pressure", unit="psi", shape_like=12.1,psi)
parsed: 2450,psi
